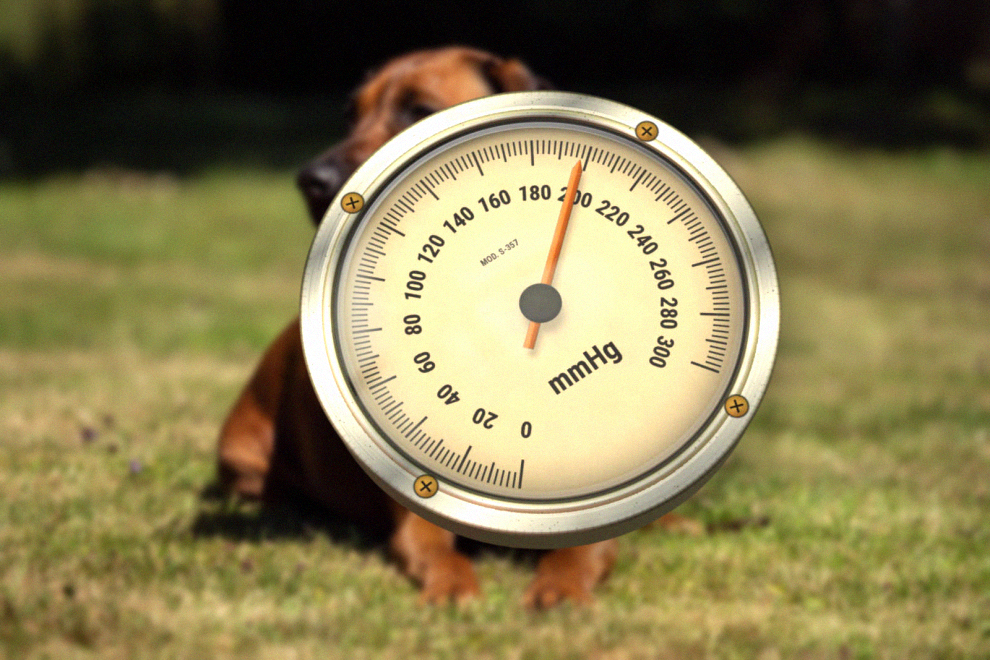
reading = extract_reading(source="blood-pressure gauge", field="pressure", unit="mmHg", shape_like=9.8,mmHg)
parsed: 198,mmHg
